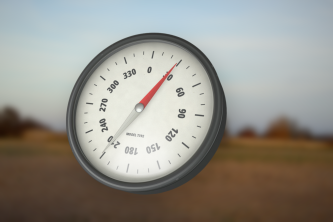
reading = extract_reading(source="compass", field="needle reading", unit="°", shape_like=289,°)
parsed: 30,°
